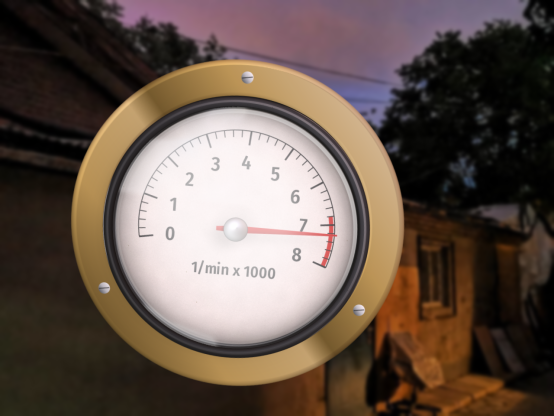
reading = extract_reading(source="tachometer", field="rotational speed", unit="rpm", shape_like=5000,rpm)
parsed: 7200,rpm
